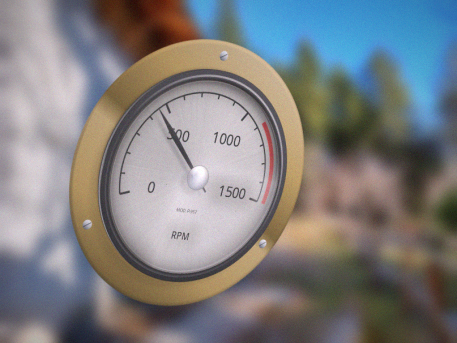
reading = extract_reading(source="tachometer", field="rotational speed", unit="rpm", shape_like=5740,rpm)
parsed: 450,rpm
